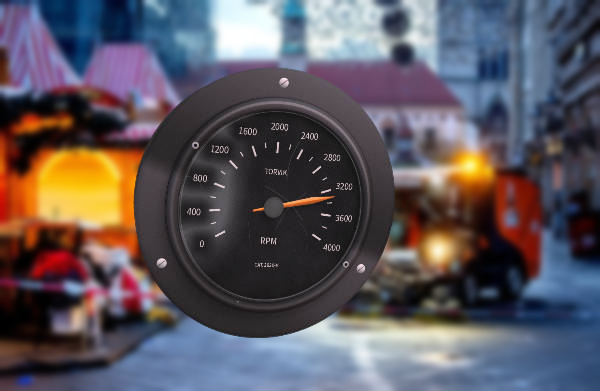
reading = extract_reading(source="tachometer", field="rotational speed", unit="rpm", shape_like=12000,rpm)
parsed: 3300,rpm
